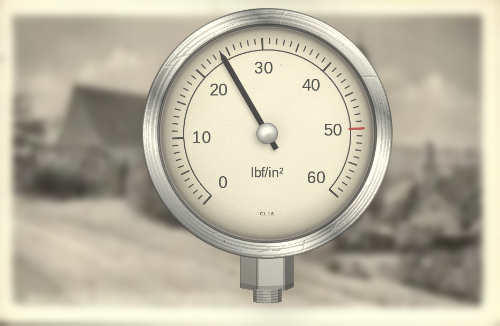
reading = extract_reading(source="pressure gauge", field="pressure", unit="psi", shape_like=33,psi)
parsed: 24,psi
